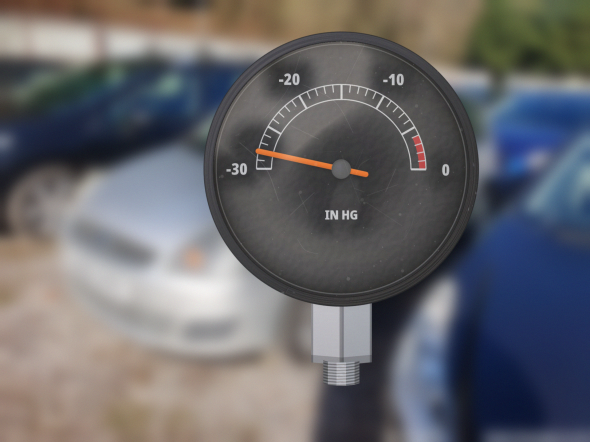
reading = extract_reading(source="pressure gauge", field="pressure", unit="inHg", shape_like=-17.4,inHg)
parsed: -28,inHg
